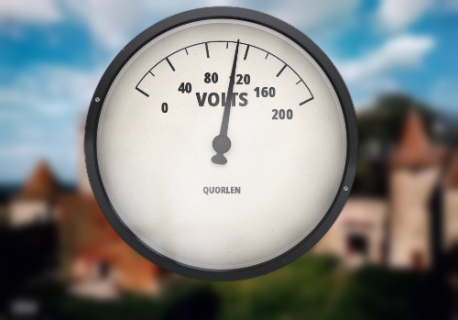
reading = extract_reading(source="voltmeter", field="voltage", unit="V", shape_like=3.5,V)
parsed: 110,V
